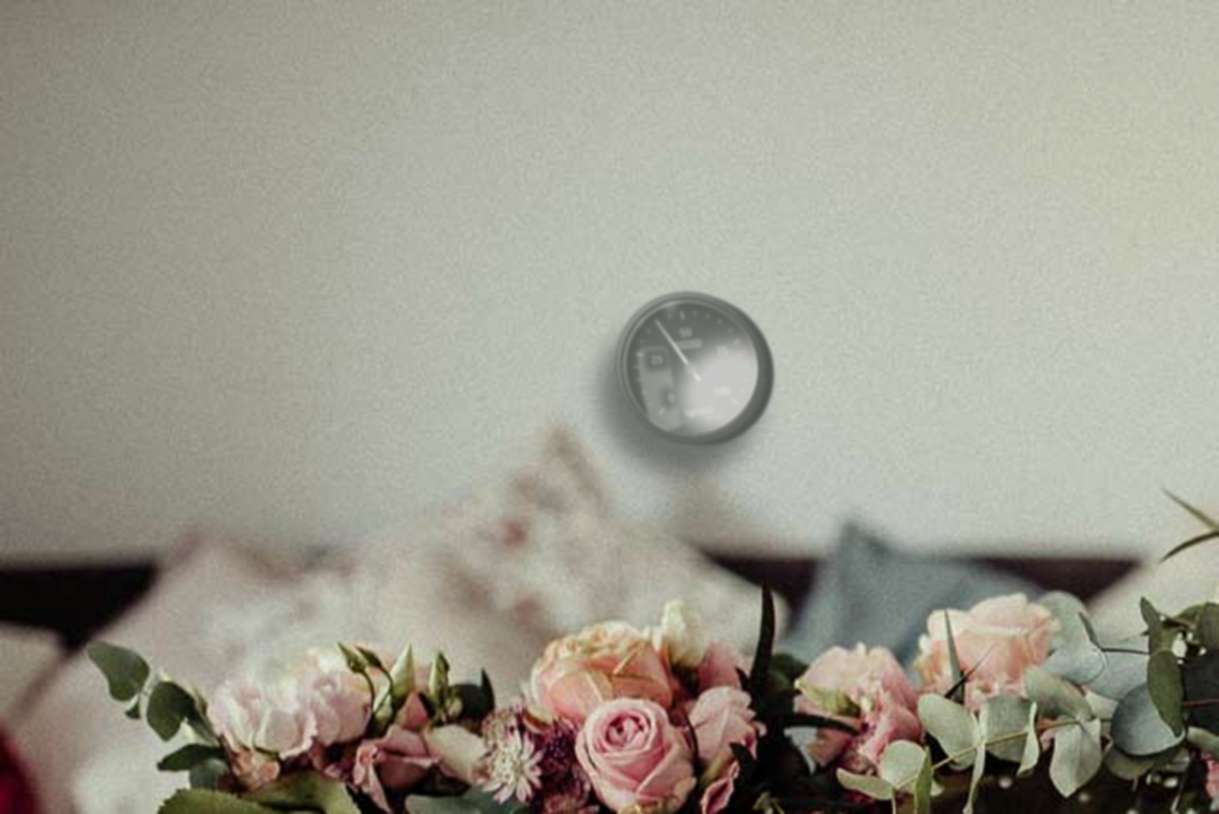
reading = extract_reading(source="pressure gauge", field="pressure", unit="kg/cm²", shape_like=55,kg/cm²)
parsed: 40,kg/cm²
